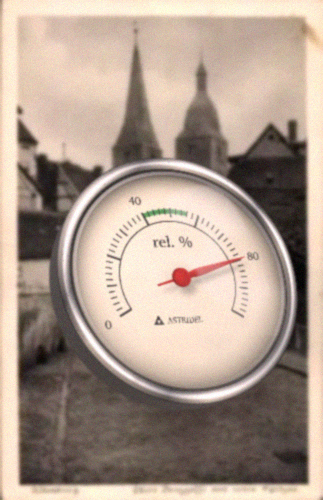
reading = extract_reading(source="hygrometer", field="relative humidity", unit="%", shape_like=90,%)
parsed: 80,%
